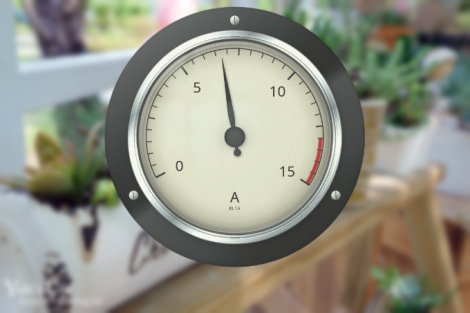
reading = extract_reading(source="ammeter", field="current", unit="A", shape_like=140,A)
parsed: 6.75,A
